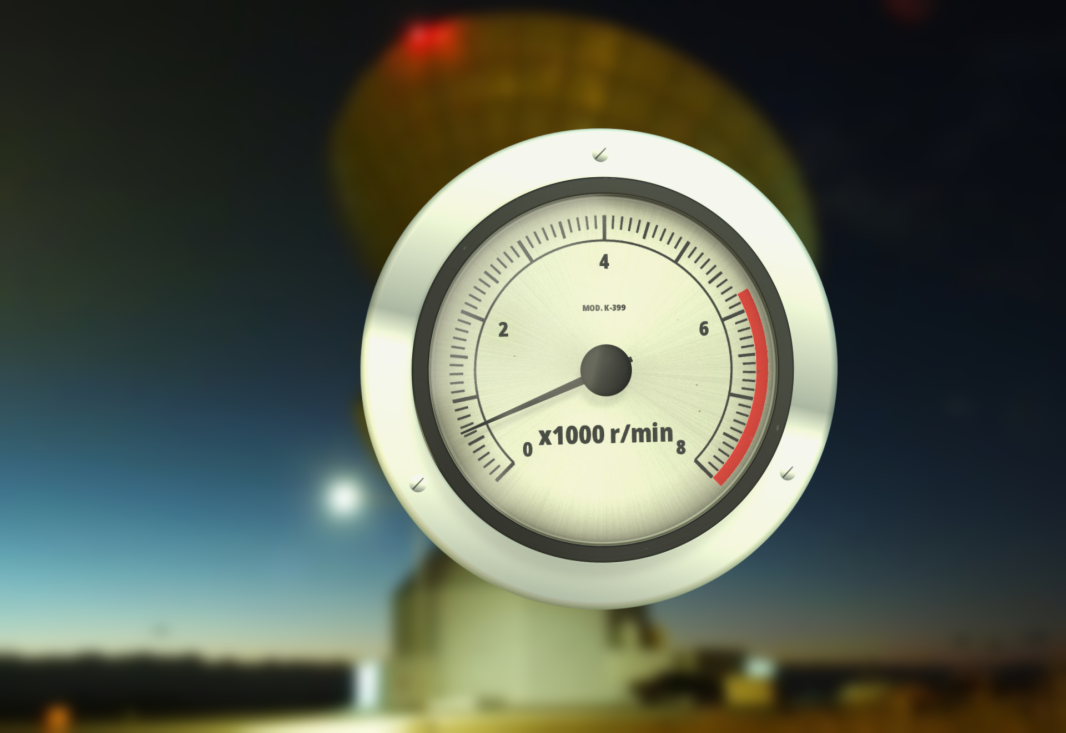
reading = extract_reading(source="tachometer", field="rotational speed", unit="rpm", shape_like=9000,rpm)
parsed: 650,rpm
